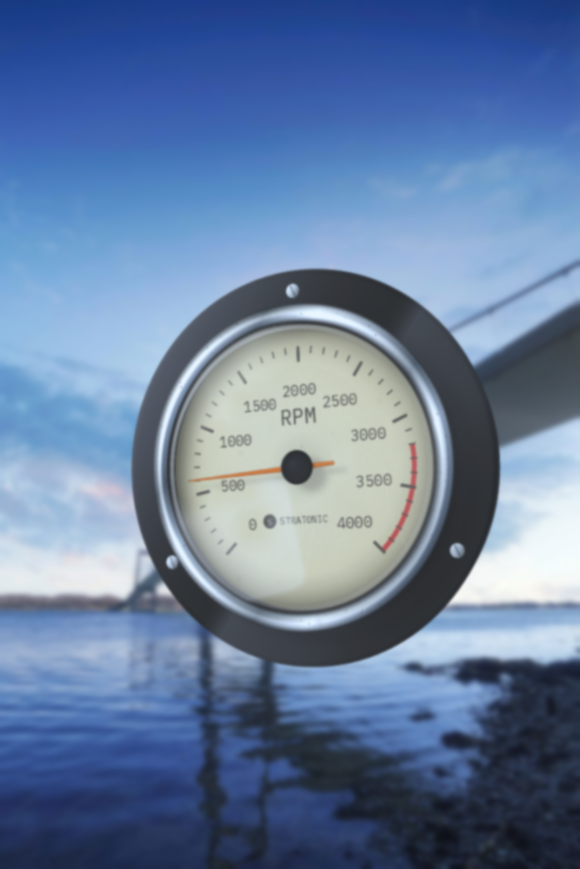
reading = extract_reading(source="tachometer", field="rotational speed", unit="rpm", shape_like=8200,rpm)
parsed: 600,rpm
